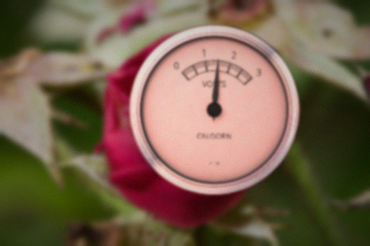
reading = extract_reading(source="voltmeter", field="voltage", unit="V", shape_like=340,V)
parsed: 1.5,V
